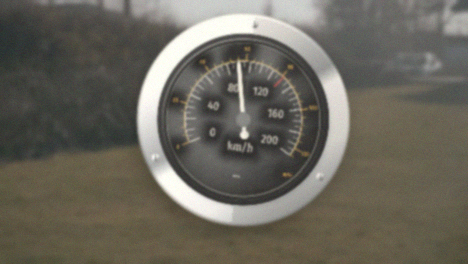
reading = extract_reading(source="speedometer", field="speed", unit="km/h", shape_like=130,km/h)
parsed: 90,km/h
